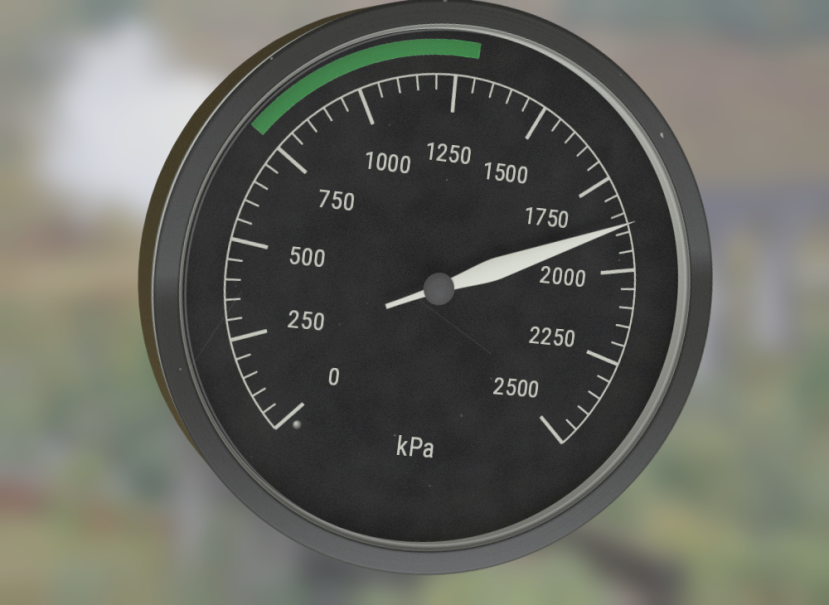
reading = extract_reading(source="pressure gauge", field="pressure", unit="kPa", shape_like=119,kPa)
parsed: 1875,kPa
